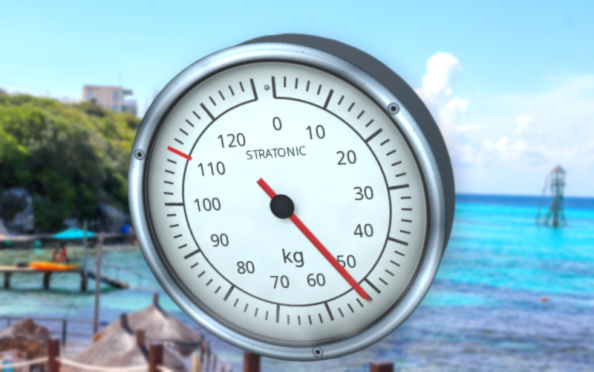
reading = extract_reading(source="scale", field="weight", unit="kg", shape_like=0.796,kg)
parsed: 52,kg
